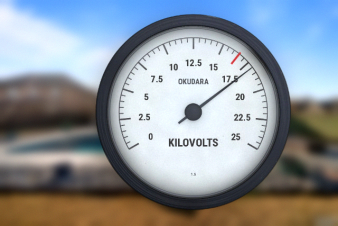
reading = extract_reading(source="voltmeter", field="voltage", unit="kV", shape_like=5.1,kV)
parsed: 18,kV
